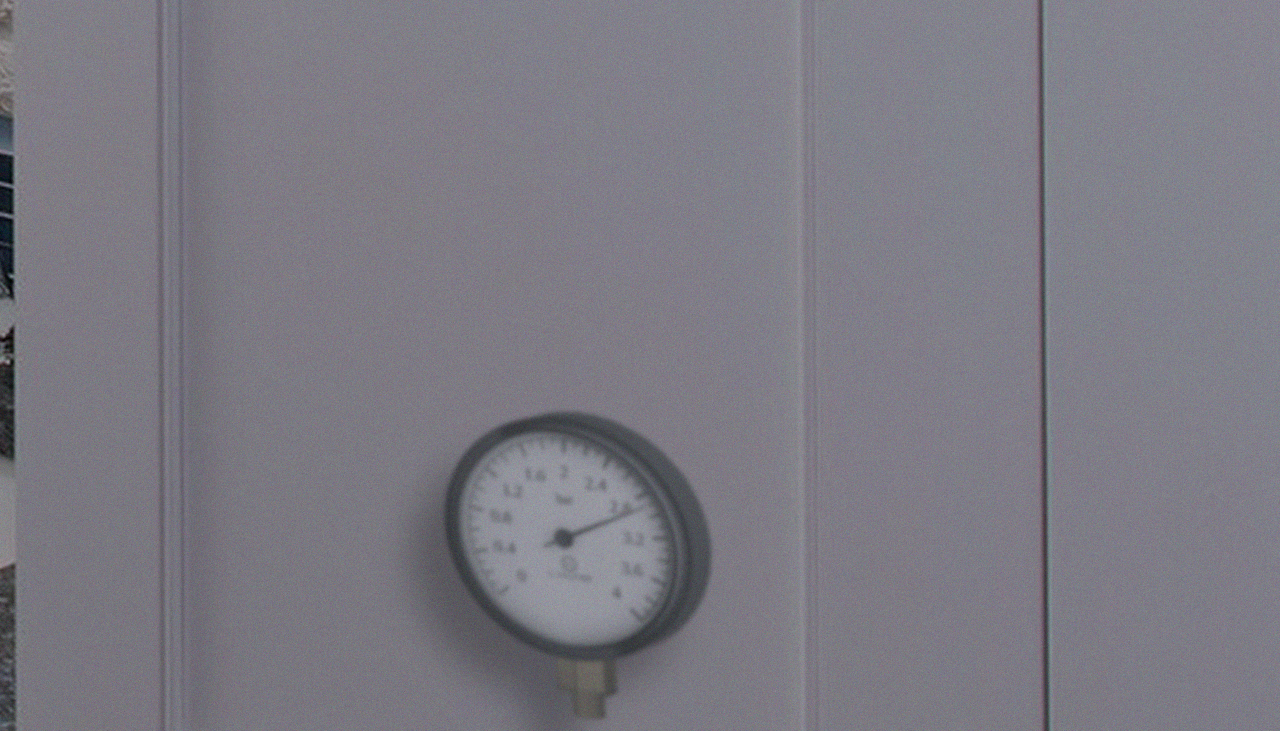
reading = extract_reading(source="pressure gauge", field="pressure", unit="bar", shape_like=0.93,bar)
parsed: 2.9,bar
